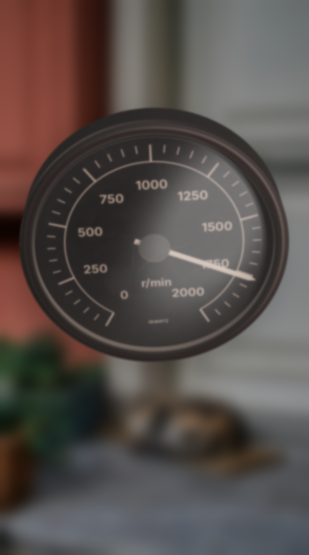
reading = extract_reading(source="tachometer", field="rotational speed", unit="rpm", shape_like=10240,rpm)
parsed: 1750,rpm
